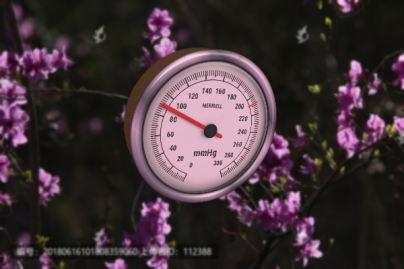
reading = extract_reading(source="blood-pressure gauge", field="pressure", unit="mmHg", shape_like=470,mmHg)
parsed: 90,mmHg
